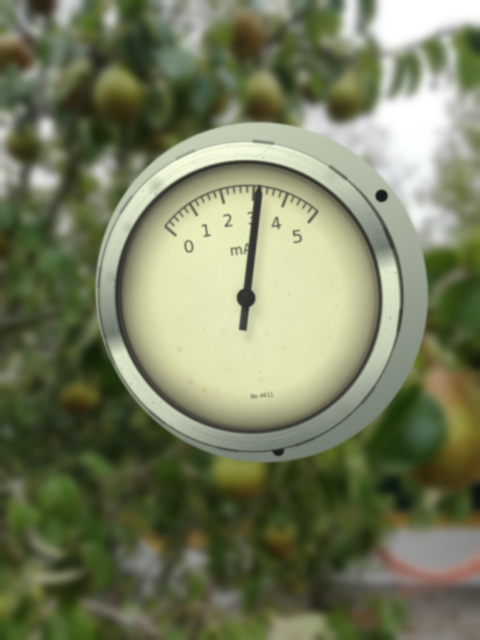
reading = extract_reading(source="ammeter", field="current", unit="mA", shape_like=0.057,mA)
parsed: 3.2,mA
